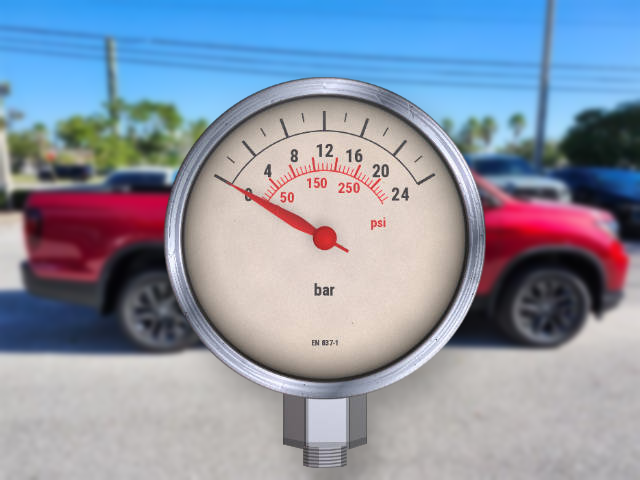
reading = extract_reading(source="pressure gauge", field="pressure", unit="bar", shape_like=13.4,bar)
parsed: 0,bar
